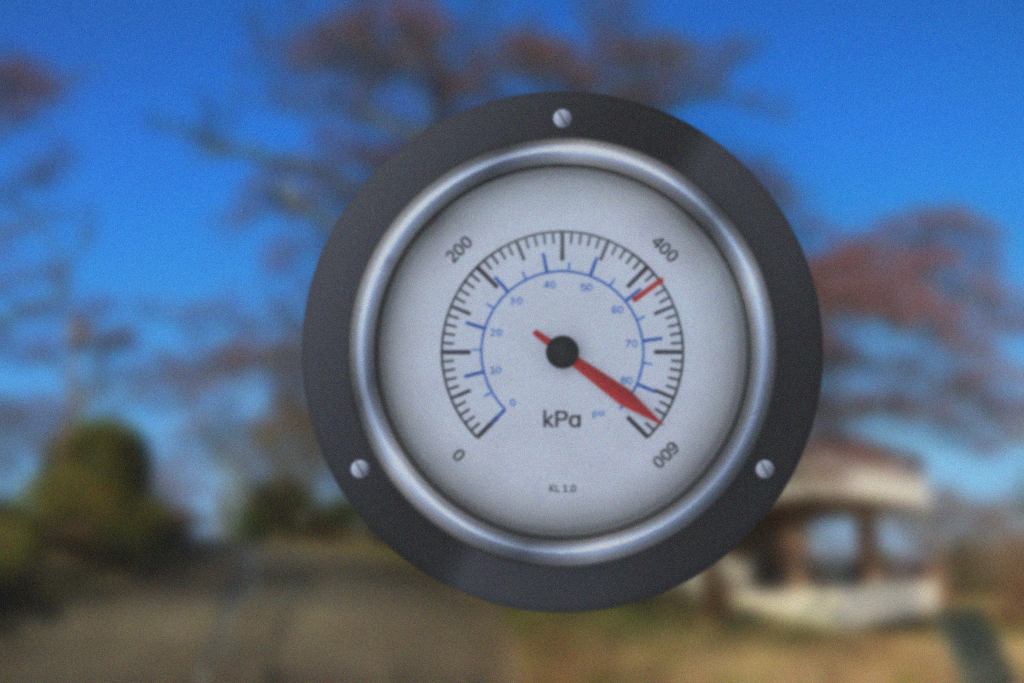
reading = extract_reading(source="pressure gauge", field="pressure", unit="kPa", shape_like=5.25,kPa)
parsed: 580,kPa
